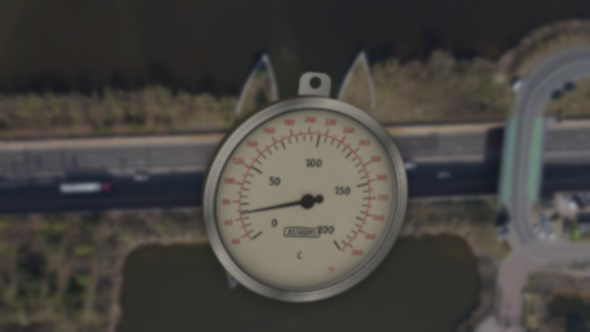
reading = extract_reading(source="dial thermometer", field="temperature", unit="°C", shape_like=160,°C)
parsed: 20,°C
